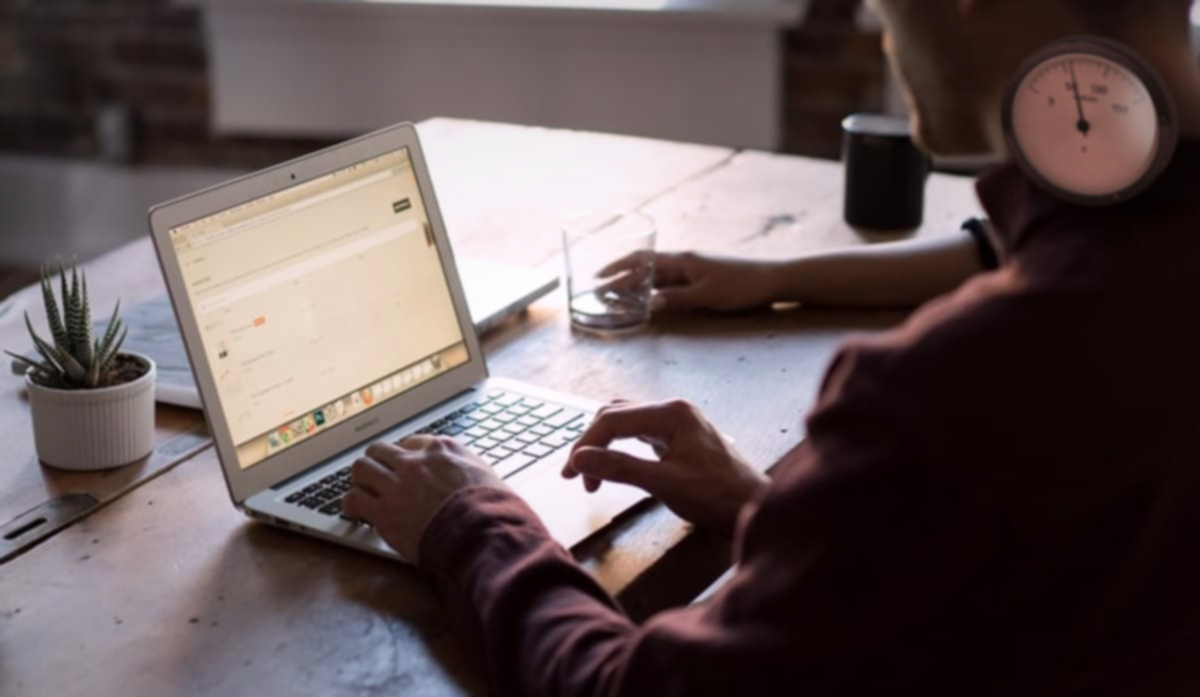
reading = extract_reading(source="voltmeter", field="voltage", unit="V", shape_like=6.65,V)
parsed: 60,V
